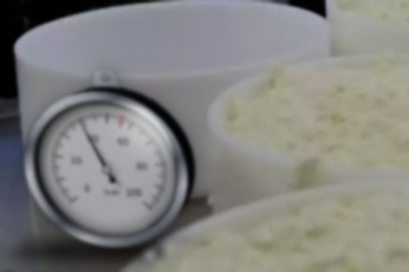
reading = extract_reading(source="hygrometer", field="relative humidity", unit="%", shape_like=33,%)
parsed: 40,%
